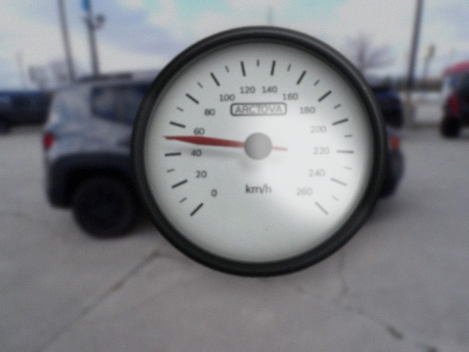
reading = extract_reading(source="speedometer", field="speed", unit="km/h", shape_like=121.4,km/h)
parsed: 50,km/h
